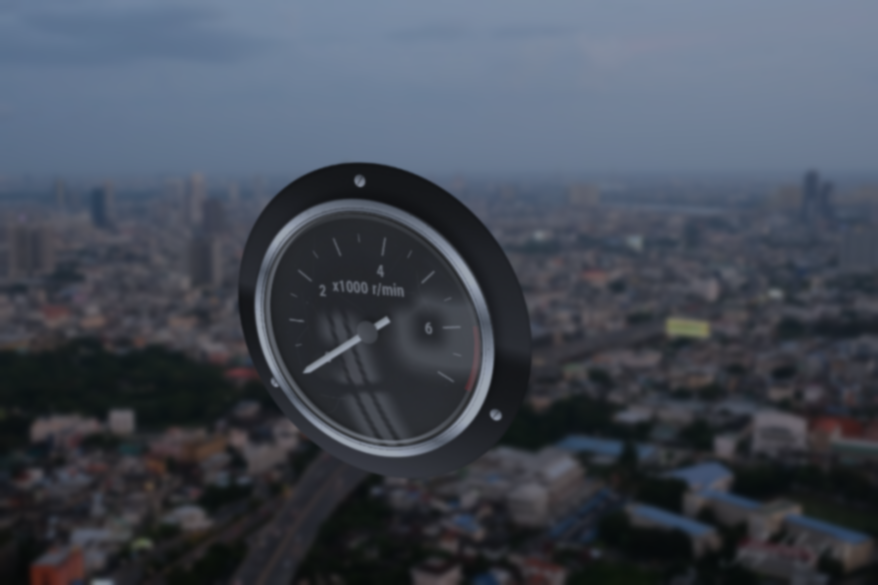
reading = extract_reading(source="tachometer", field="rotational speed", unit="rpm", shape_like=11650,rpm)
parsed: 0,rpm
